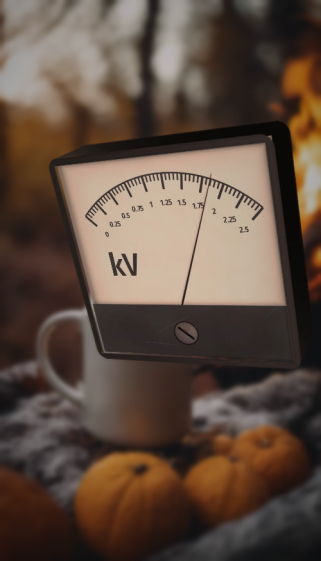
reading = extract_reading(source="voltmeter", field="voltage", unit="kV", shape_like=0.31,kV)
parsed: 1.85,kV
